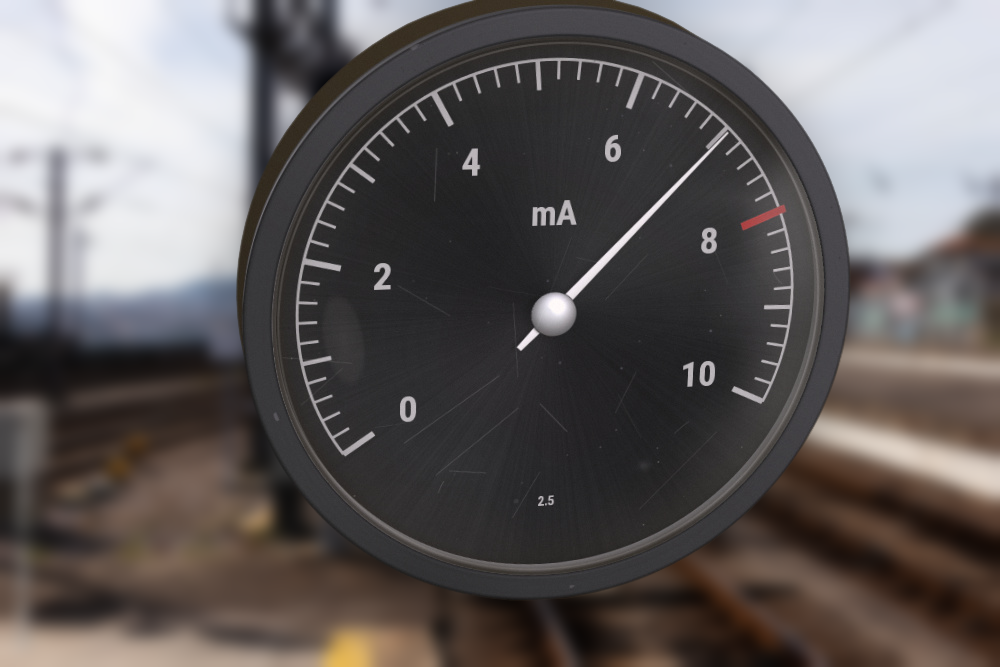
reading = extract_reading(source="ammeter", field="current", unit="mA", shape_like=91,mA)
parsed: 7,mA
